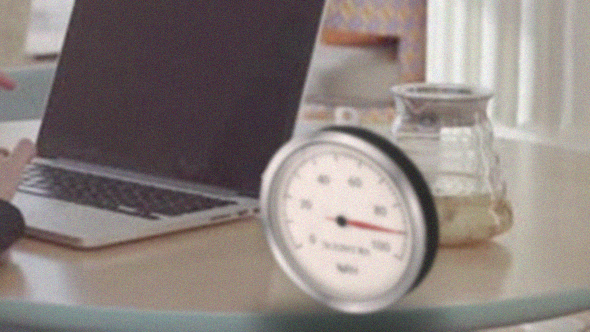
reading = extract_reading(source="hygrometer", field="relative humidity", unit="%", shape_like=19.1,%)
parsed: 90,%
